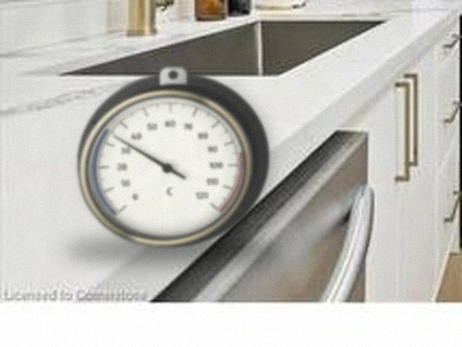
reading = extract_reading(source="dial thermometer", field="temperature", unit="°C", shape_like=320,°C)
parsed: 35,°C
